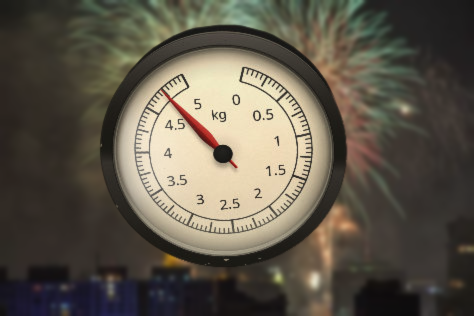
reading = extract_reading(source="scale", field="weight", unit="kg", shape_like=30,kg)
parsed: 4.75,kg
